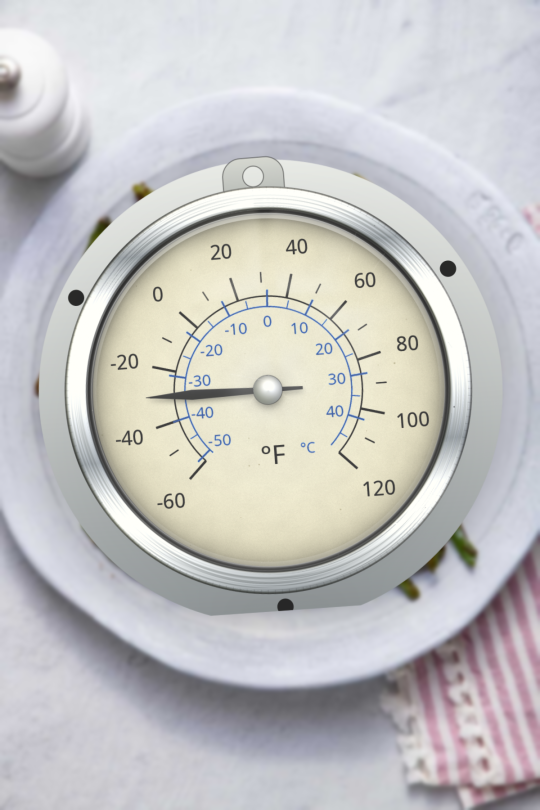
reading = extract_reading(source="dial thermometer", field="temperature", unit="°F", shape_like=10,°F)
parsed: -30,°F
